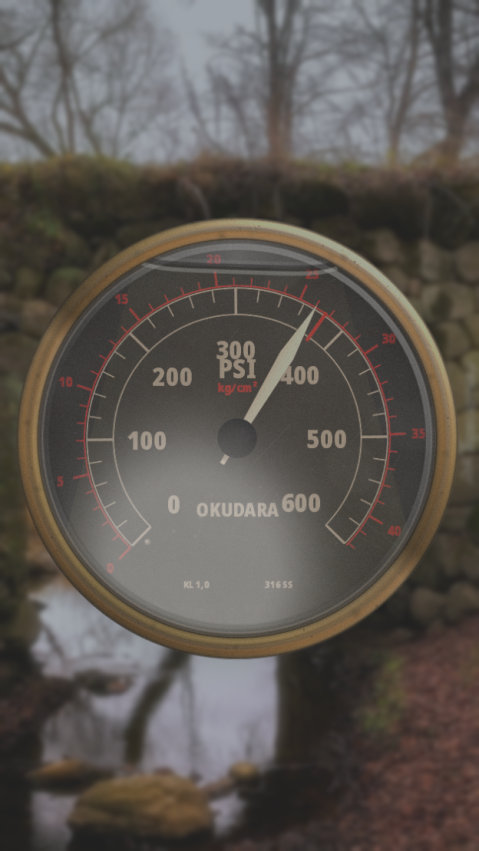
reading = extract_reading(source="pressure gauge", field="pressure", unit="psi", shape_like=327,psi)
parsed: 370,psi
